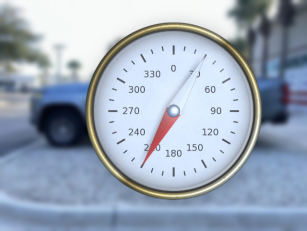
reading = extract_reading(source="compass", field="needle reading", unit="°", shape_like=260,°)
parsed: 210,°
